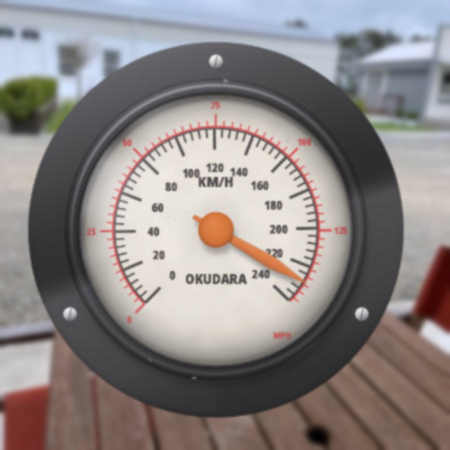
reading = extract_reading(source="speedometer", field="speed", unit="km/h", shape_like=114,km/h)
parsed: 228,km/h
